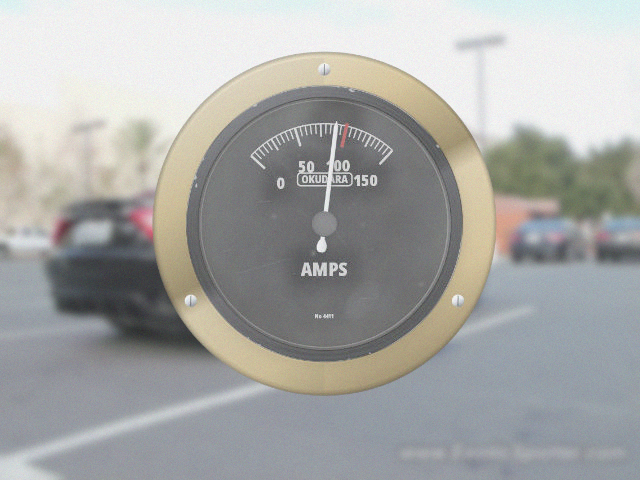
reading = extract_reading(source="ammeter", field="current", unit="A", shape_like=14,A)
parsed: 90,A
